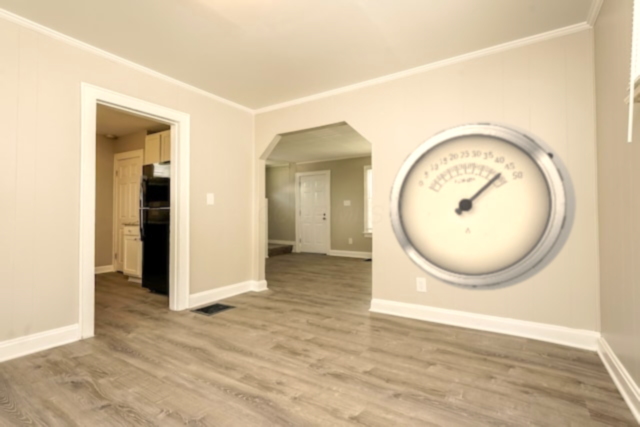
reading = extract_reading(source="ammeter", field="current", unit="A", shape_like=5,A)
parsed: 45,A
